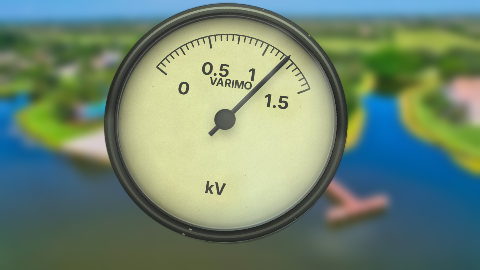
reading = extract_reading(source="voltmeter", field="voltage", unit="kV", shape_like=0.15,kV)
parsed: 1.2,kV
